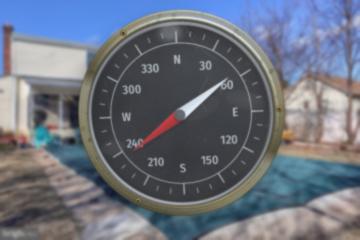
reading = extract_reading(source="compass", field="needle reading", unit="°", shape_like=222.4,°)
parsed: 235,°
